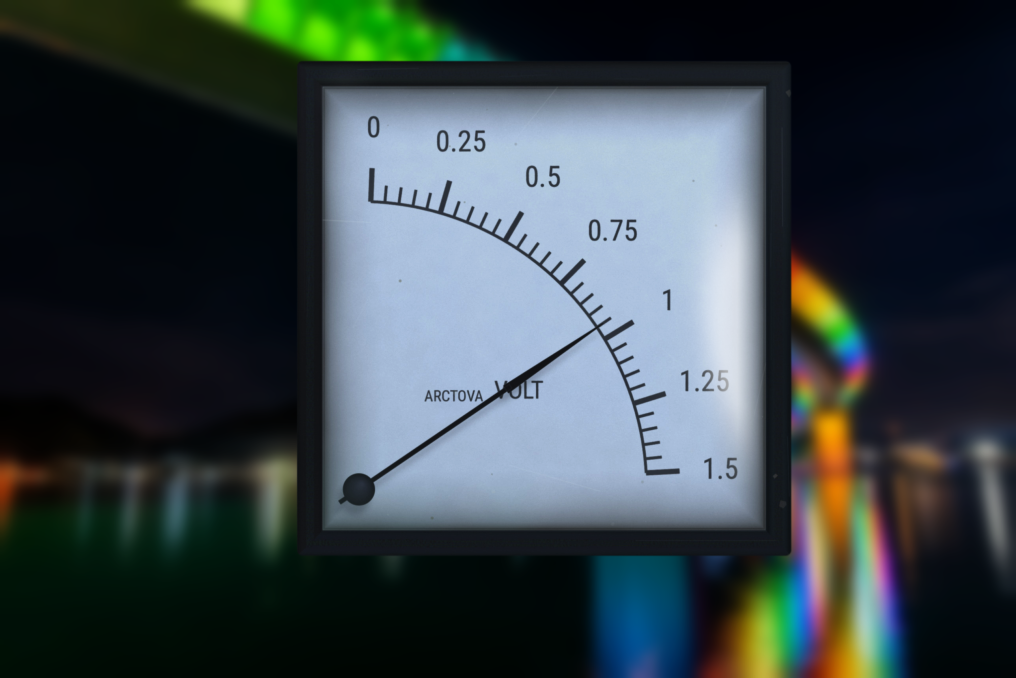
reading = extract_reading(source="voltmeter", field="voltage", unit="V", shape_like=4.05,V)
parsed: 0.95,V
